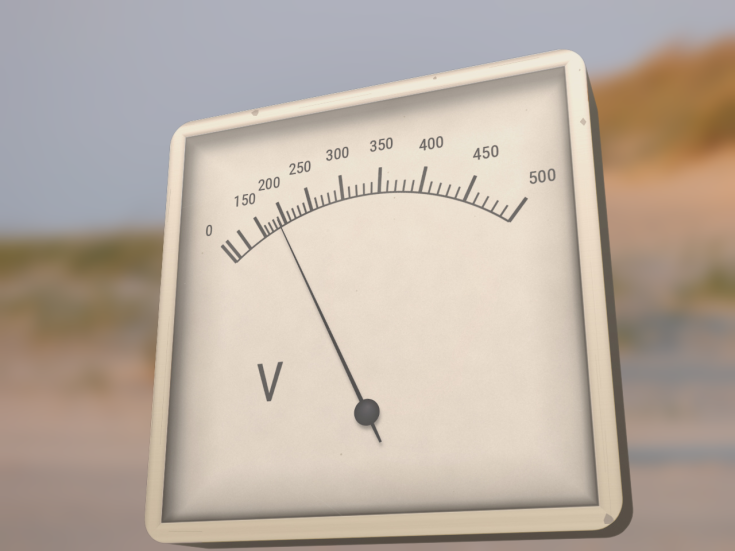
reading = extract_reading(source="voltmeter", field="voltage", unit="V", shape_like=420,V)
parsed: 190,V
